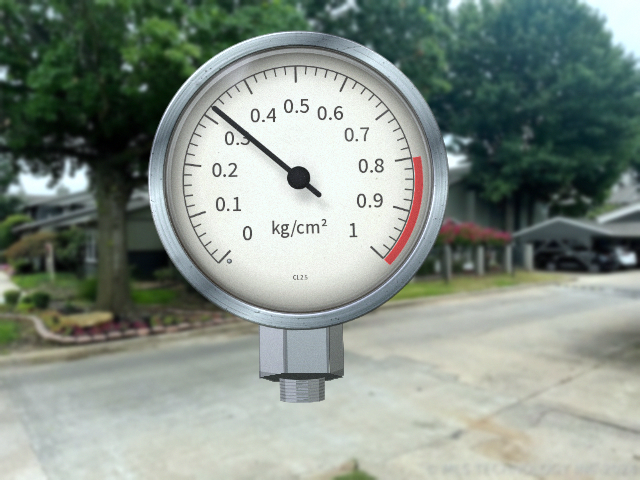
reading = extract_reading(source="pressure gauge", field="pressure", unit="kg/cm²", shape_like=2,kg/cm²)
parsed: 0.32,kg/cm²
